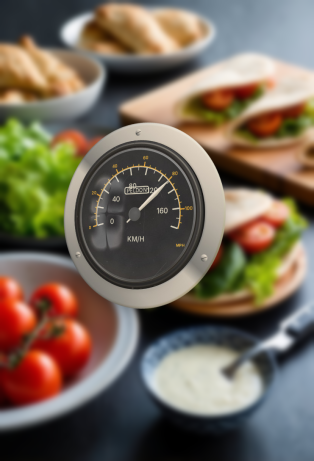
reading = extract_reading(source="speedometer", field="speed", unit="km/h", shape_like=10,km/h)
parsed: 130,km/h
